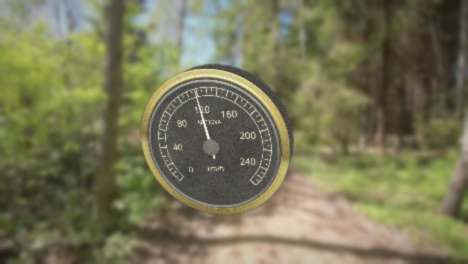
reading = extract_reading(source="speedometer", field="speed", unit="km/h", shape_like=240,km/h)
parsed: 120,km/h
